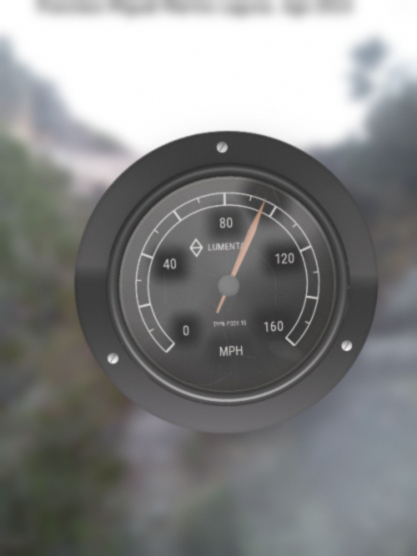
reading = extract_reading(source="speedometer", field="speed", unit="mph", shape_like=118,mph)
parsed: 95,mph
